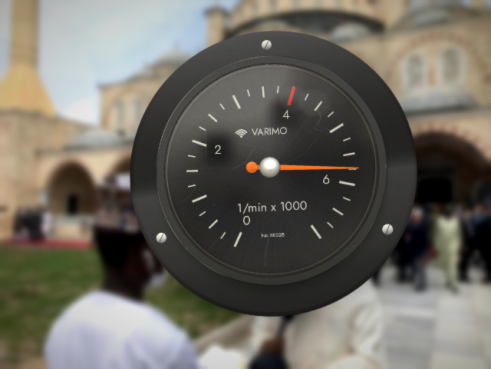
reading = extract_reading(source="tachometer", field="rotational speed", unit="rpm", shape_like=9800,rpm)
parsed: 5750,rpm
